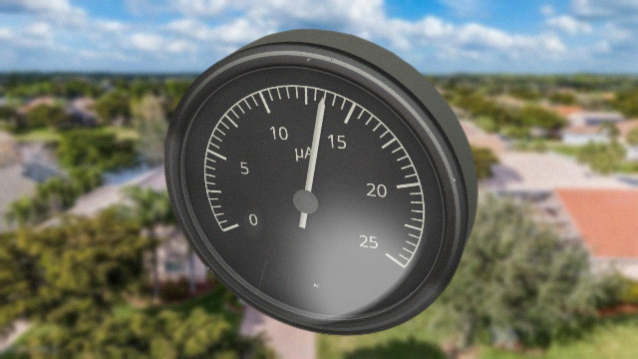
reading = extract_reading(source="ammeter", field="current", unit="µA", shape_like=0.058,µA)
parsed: 13.5,µA
